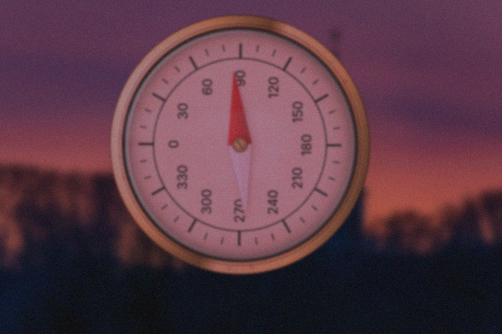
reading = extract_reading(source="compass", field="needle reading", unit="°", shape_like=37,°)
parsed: 85,°
